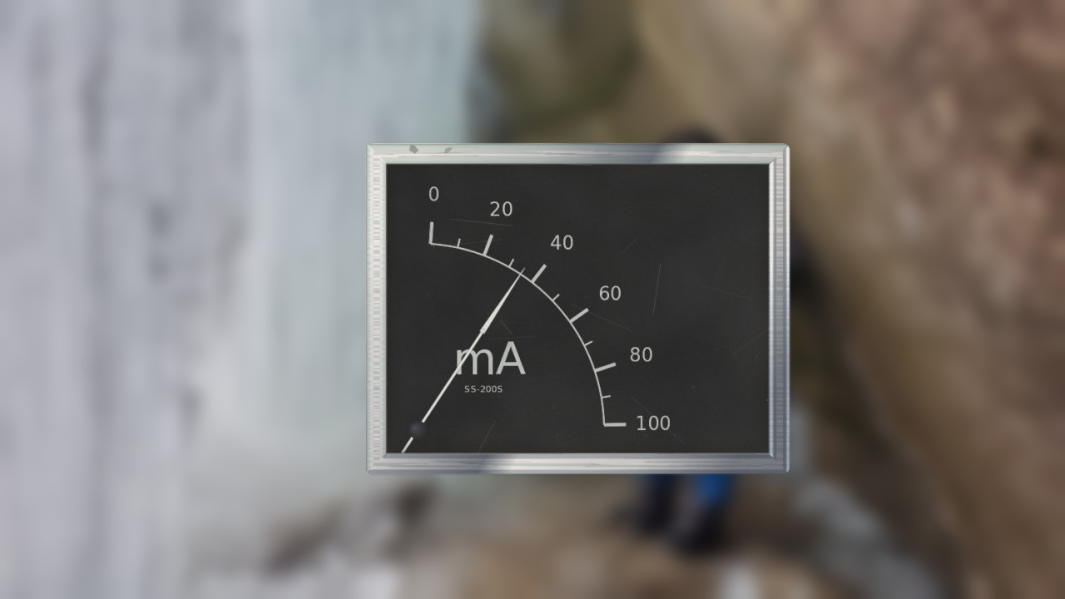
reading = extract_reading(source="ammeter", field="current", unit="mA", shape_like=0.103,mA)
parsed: 35,mA
